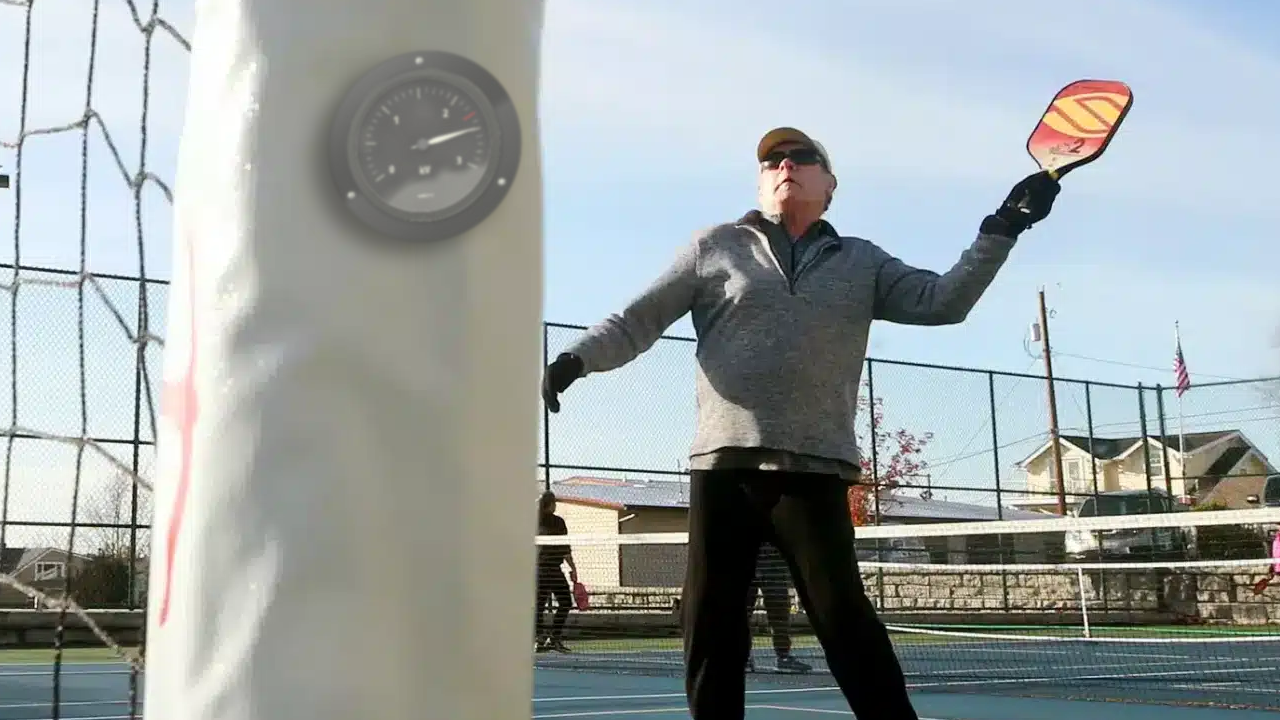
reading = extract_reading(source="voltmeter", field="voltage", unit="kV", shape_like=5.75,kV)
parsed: 2.5,kV
